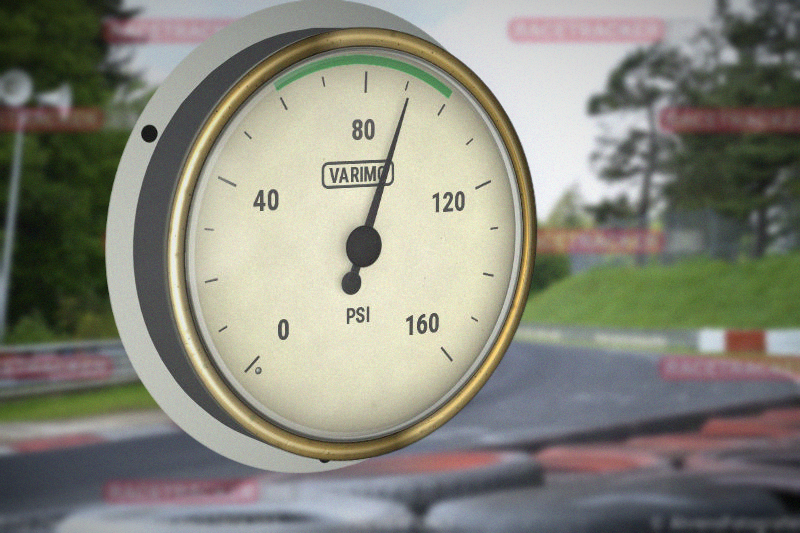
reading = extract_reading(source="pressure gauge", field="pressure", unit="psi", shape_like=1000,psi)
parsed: 90,psi
